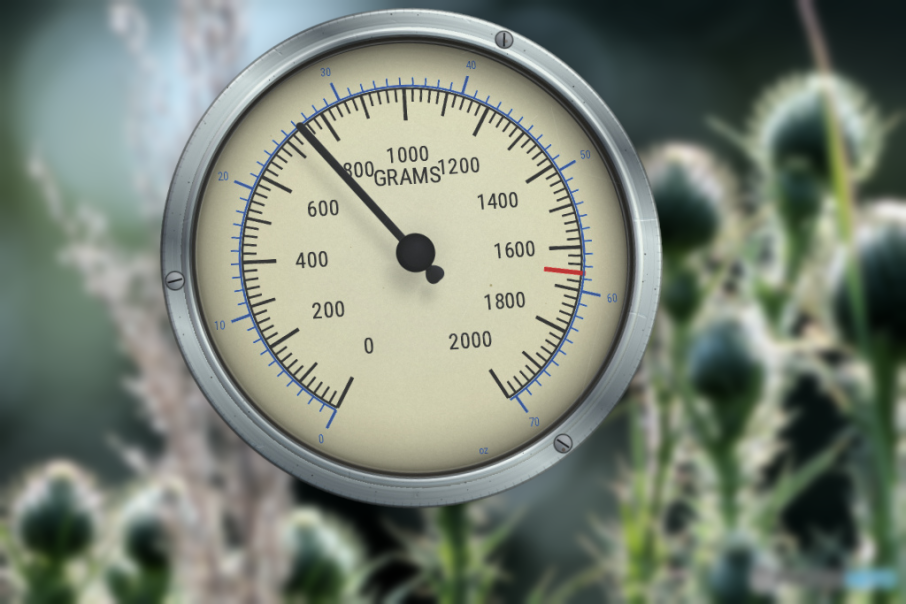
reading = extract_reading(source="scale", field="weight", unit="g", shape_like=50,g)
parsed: 740,g
